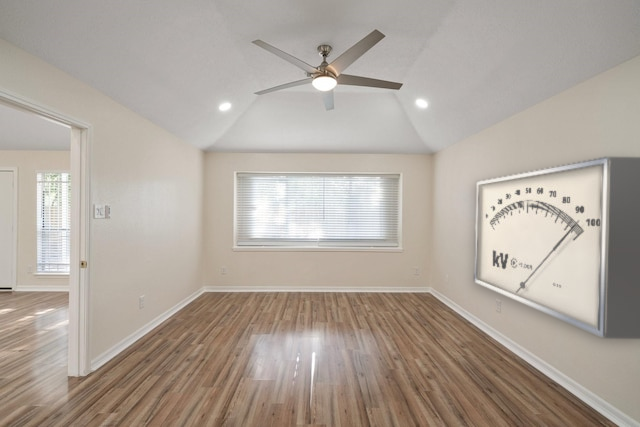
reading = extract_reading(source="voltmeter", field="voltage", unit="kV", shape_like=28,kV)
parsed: 95,kV
